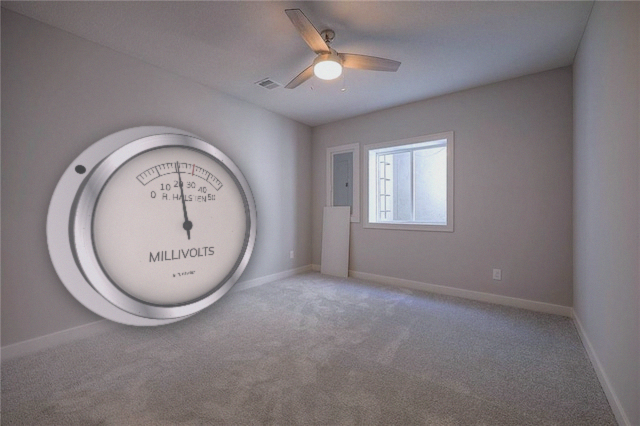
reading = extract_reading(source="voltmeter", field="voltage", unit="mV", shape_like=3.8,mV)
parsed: 20,mV
